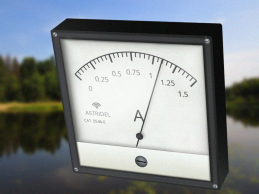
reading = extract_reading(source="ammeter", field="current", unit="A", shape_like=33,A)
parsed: 1.1,A
